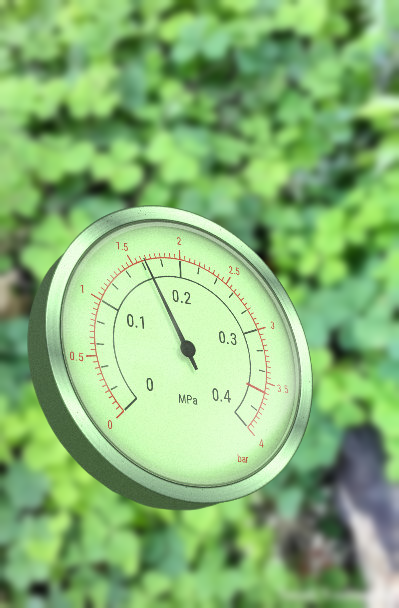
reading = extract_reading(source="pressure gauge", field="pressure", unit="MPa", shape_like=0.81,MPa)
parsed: 0.16,MPa
